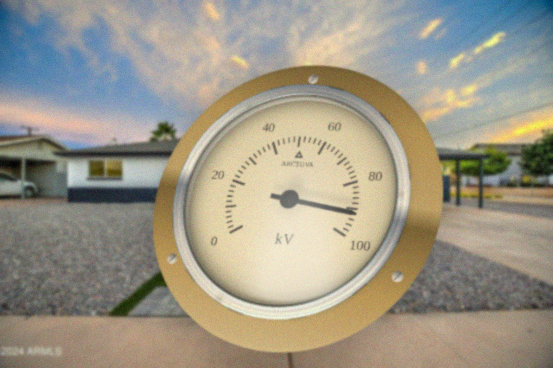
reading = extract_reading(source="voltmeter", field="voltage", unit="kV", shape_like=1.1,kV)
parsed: 92,kV
